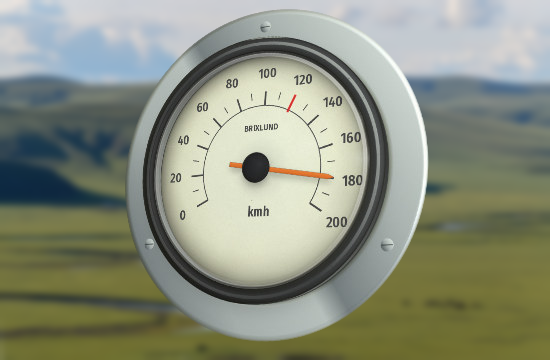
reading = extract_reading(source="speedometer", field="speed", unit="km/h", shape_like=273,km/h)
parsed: 180,km/h
